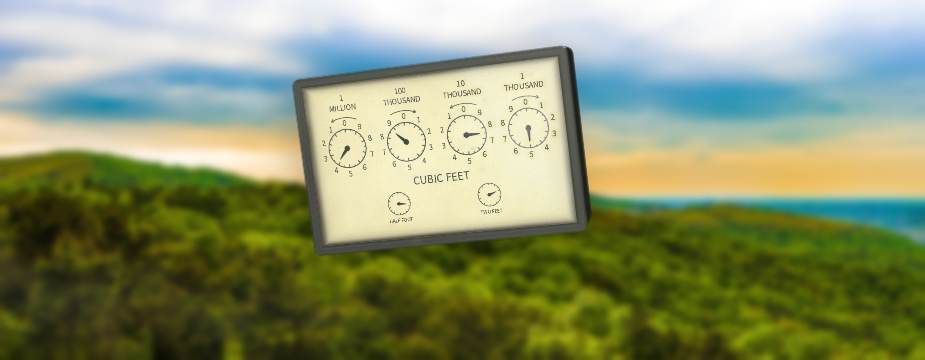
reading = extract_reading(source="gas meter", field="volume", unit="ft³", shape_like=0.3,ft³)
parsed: 387500,ft³
